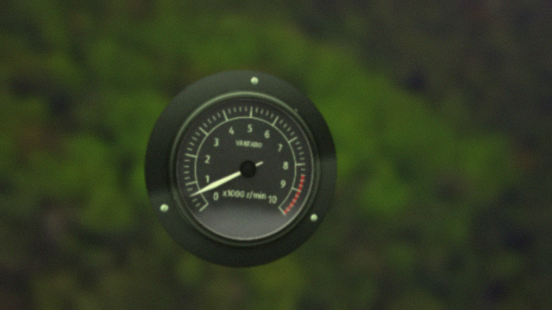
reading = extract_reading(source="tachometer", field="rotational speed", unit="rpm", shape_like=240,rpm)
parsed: 600,rpm
